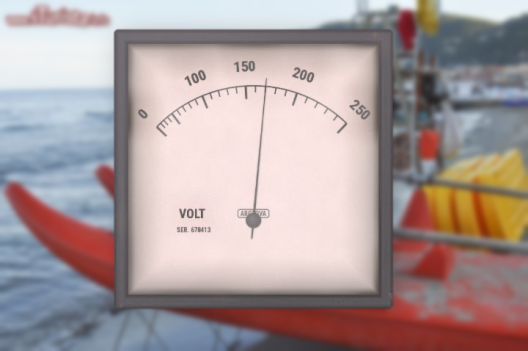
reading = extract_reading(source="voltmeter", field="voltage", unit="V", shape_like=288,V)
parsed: 170,V
